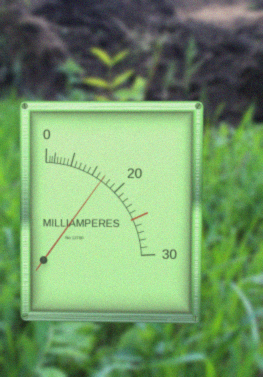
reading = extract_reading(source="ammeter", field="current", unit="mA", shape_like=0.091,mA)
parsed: 17,mA
